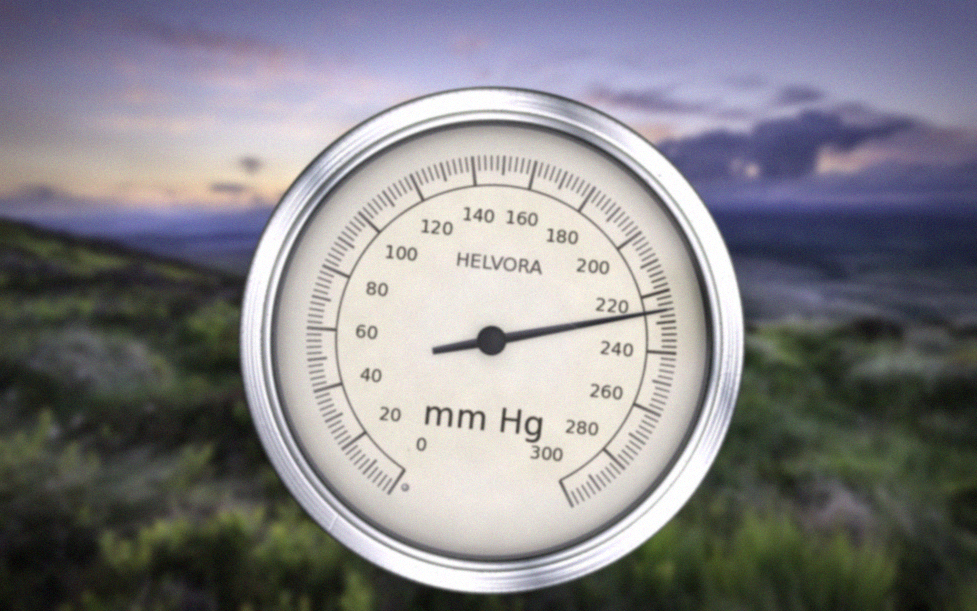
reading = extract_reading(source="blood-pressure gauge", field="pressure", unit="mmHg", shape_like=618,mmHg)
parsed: 226,mmHg
